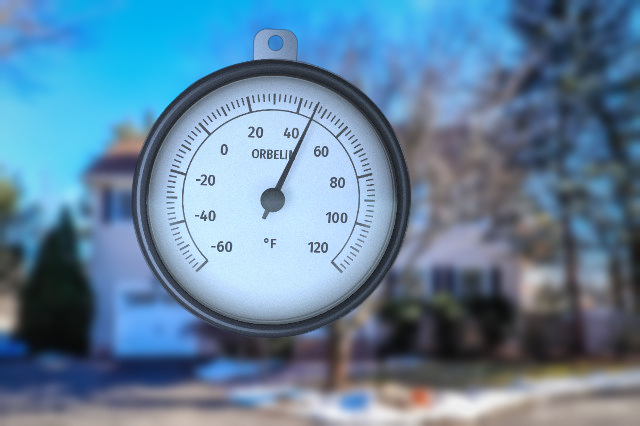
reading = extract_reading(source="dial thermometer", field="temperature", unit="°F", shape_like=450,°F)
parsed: 46,°F
